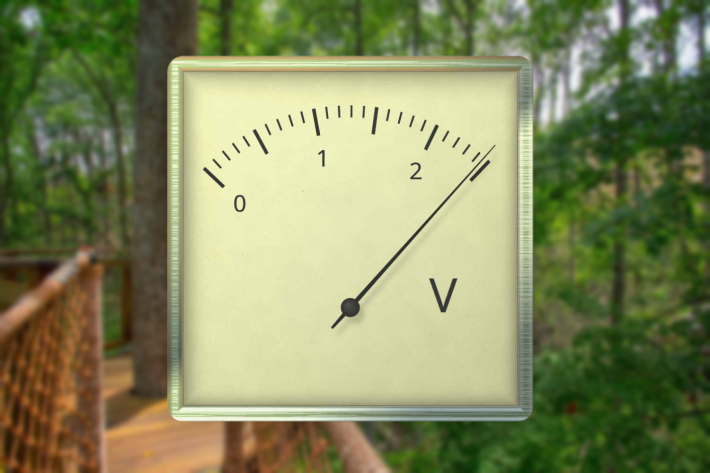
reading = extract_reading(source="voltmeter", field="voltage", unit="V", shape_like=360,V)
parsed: 2.45,V
